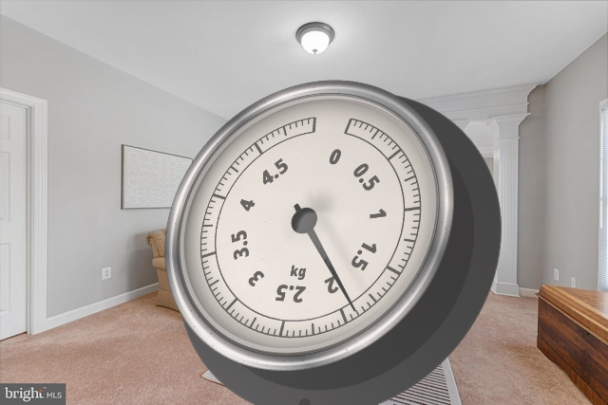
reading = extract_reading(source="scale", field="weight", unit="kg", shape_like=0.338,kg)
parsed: 1.9,kg
